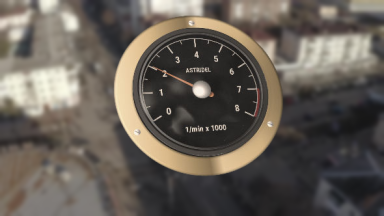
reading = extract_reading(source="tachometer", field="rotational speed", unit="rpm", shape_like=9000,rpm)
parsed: 2000,rpm
